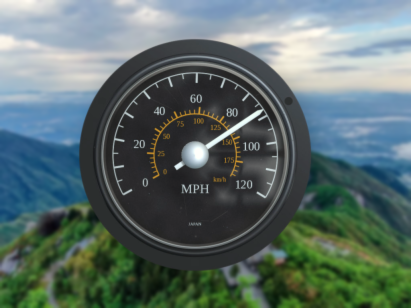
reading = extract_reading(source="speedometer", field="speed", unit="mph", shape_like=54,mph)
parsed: 87.5,mph
